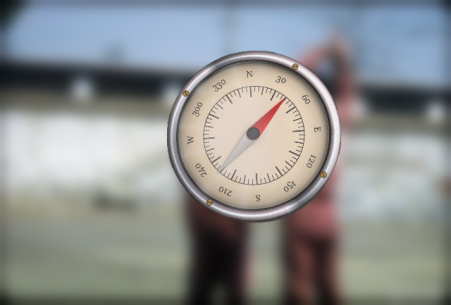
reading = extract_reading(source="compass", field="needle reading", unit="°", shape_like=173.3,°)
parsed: 45,°
